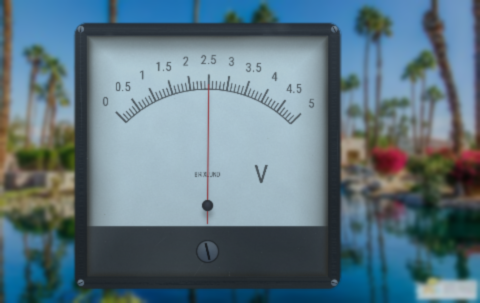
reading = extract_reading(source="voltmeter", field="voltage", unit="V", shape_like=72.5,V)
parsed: 2.5,V
